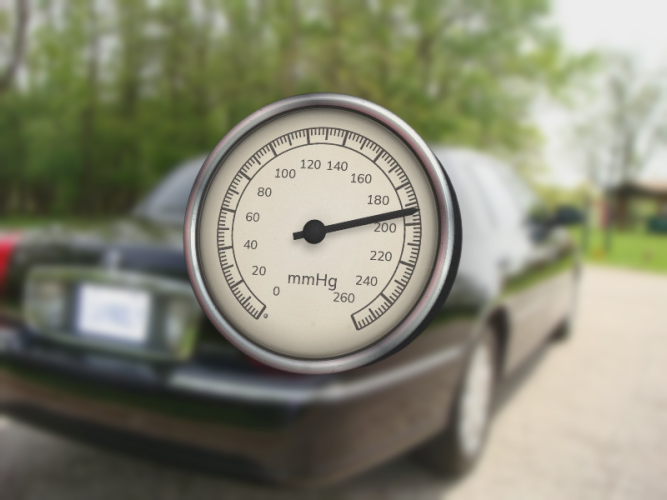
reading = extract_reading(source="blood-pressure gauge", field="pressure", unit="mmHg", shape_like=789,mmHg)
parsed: 194,mmHg
